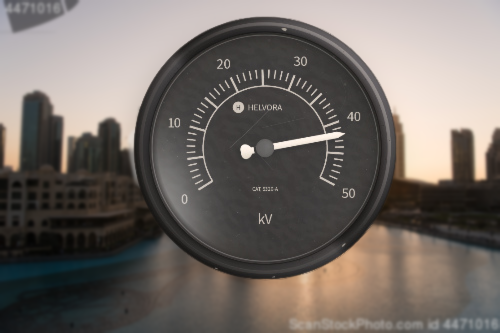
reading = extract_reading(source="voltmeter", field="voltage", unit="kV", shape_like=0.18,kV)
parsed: 42,kV
